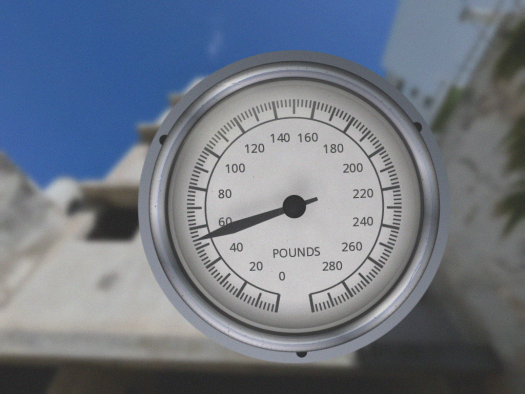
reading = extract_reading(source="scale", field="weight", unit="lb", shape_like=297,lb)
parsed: 54,lb
